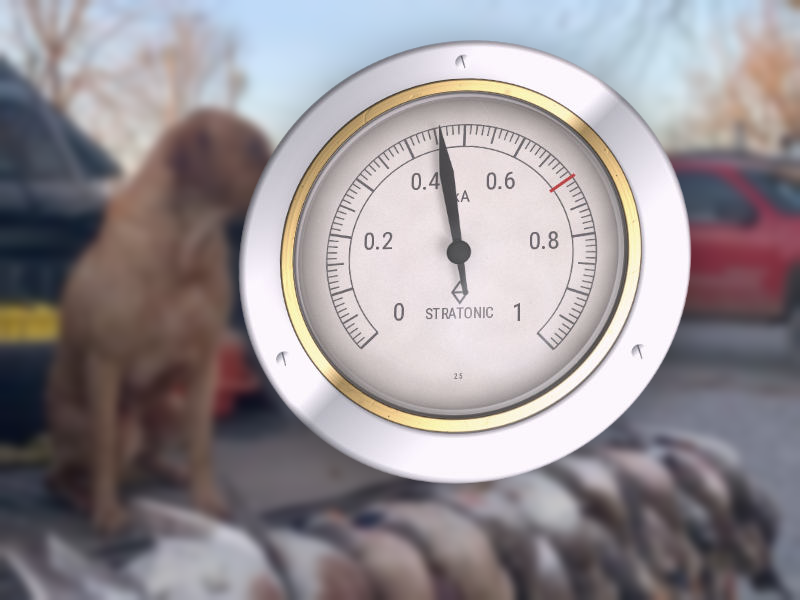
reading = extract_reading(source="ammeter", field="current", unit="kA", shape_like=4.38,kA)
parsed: 0.46,kA
